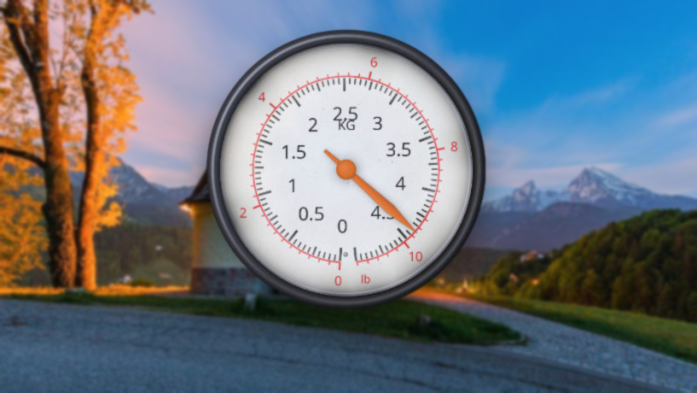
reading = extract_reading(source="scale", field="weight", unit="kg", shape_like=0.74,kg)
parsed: 4.4,kg
